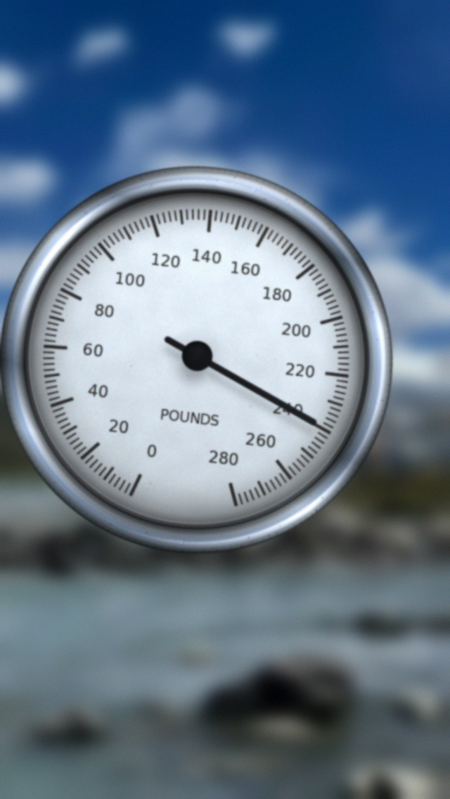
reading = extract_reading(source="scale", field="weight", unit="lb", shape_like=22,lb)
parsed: 240,lb
